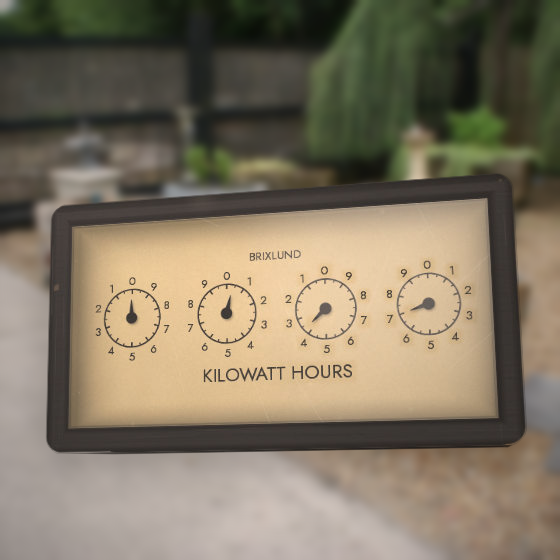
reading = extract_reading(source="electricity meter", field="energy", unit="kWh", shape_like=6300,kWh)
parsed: 37,kWh
